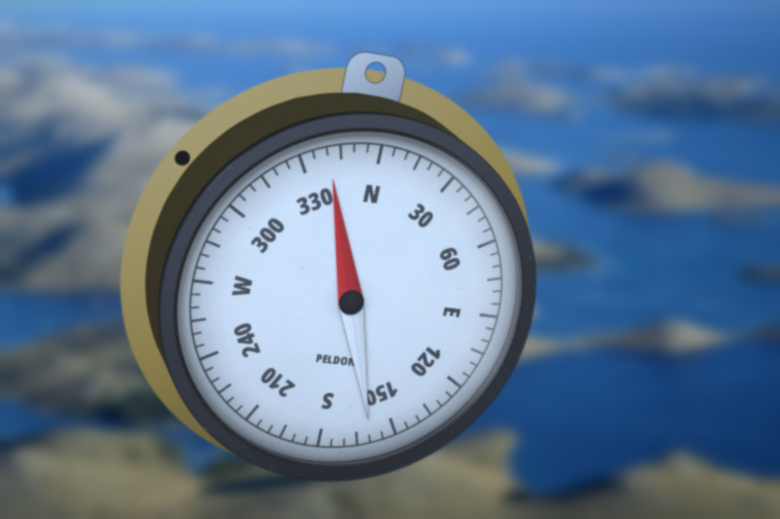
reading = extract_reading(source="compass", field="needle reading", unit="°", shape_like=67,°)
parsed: 340,°
